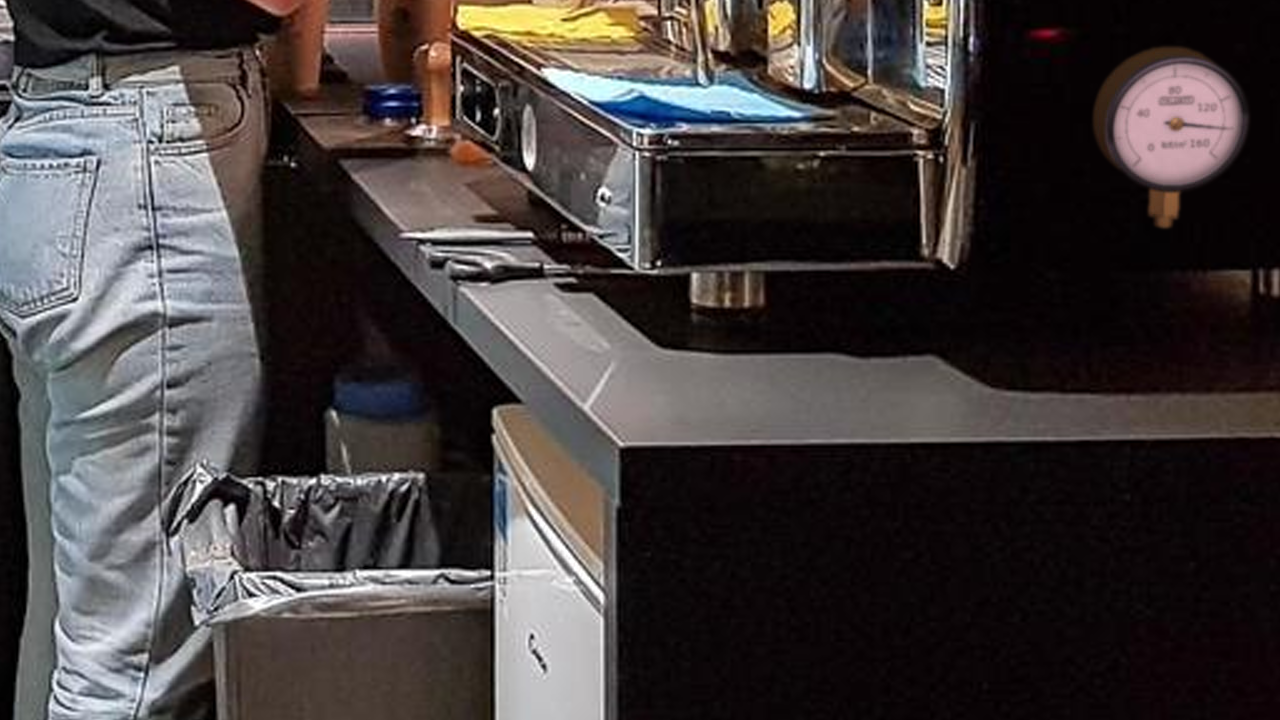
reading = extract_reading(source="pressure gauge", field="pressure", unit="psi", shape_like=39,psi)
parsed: 140,psi
